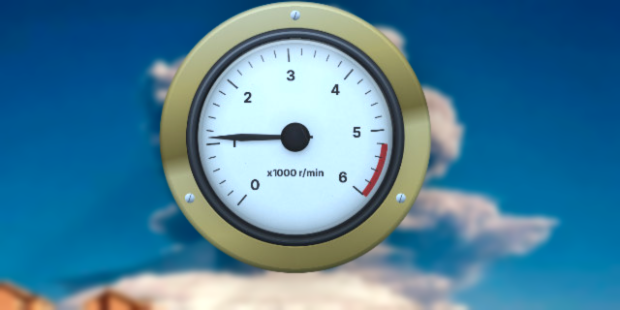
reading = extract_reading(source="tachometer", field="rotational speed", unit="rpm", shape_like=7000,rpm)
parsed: 1100,rpm
